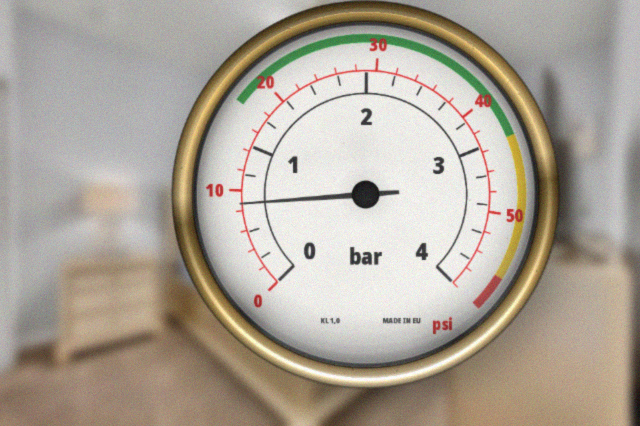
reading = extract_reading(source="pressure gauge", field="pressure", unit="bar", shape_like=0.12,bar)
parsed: 0.6,bar
